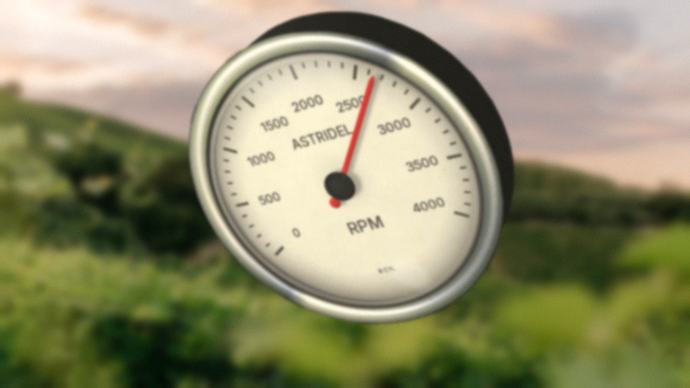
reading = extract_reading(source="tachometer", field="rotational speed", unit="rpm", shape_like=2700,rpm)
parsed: 2650,rpm
